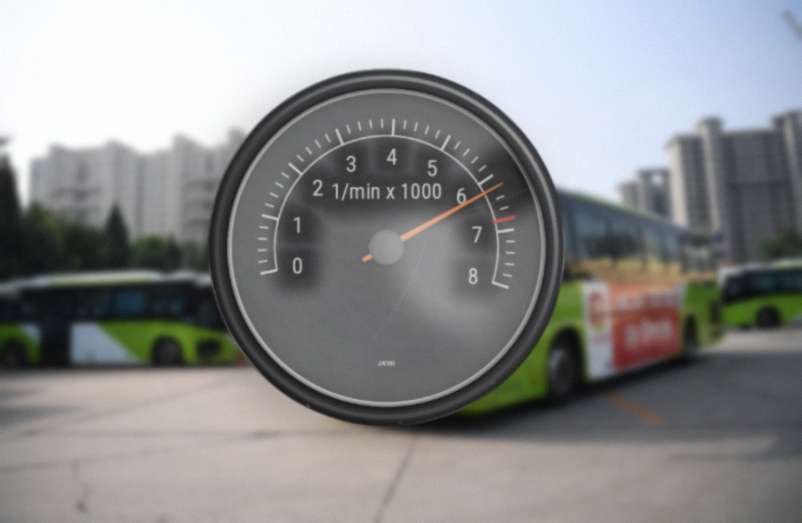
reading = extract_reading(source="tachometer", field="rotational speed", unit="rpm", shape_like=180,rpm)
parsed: 6200,rpm
